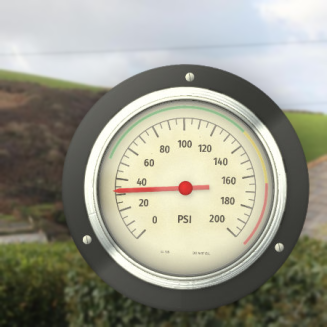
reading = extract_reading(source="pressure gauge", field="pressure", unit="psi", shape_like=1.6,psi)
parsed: 32.5,psi
